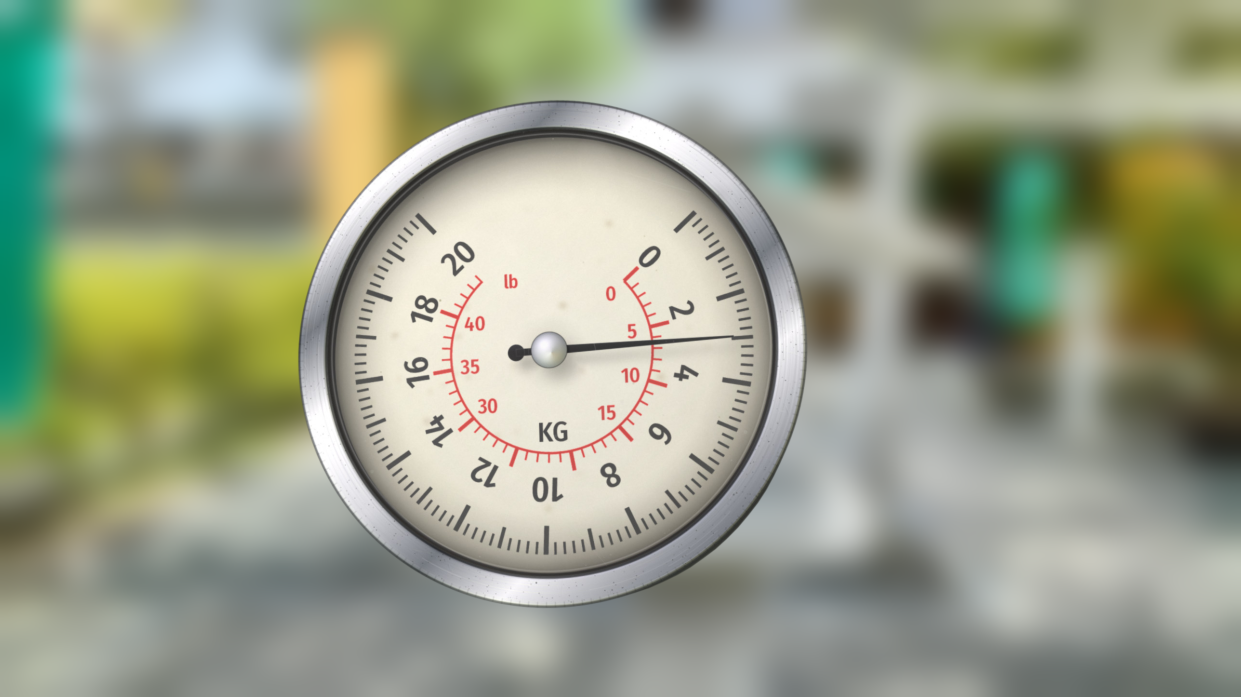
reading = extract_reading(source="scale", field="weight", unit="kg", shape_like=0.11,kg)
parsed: 3,kg
